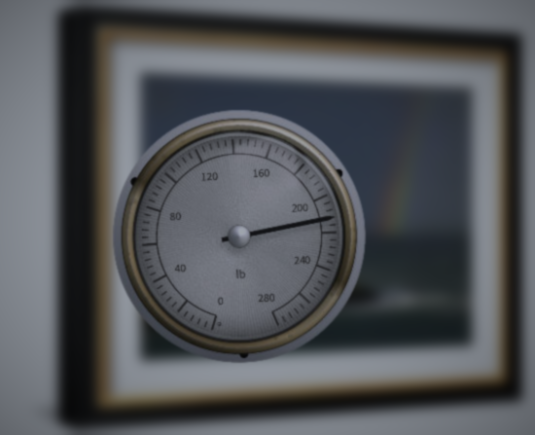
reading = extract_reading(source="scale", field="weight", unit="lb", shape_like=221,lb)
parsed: 212,lb
